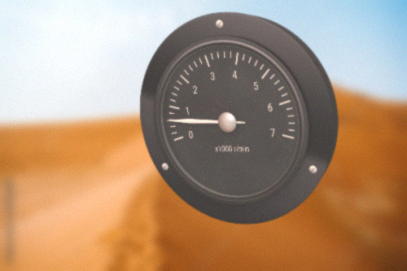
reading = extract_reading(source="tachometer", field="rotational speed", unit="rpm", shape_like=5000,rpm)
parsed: 600,rpm
